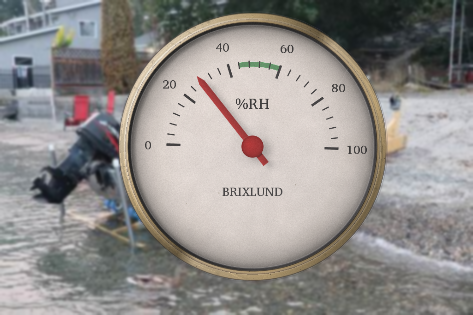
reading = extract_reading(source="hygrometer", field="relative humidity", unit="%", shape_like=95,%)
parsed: 28,%
